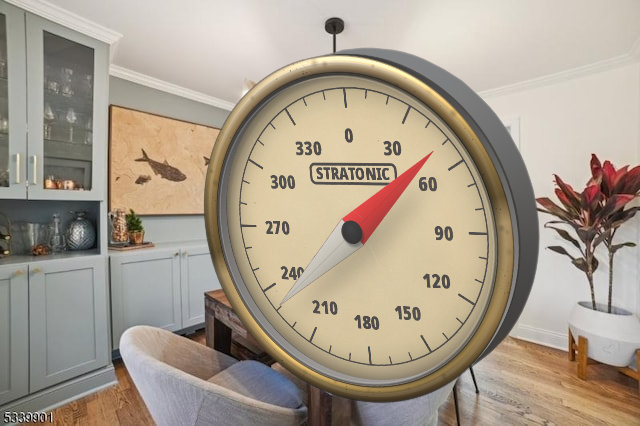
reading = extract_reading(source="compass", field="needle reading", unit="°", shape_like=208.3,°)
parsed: 50,°
